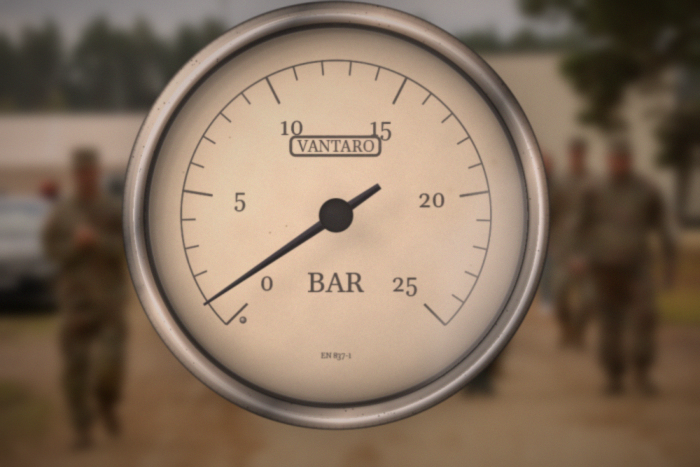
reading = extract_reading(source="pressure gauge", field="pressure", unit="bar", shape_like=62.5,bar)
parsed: 1,bar
